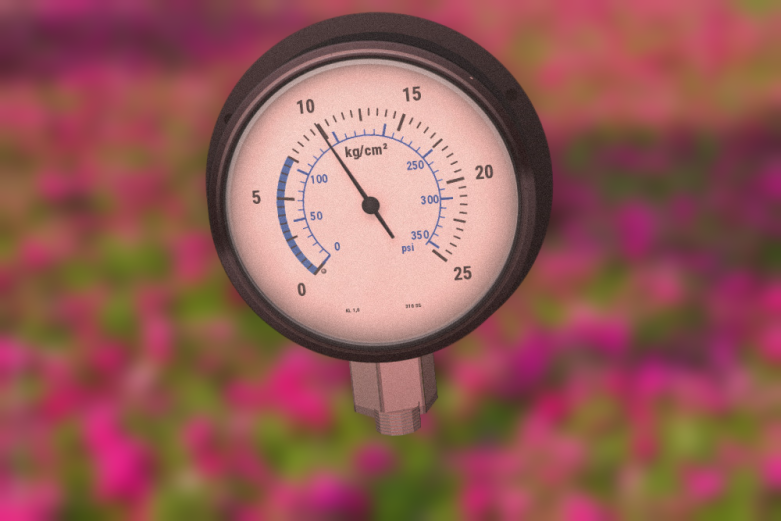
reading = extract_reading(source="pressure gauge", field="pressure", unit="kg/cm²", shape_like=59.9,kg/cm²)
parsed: 10,kg/cm²
